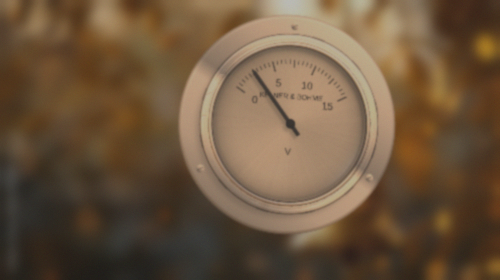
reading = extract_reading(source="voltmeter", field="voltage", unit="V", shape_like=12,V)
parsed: 2.5,V
